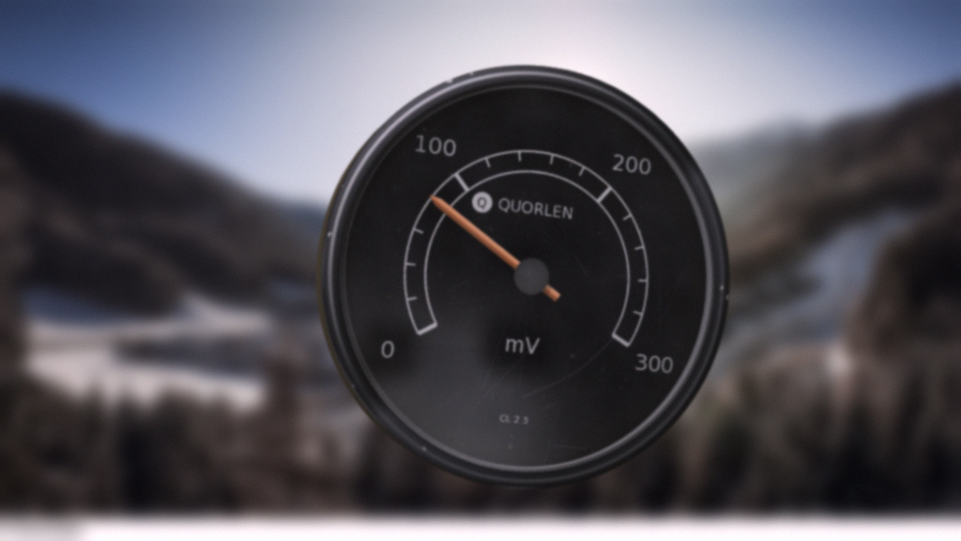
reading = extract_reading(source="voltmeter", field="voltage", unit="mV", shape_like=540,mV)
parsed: 80,mV
